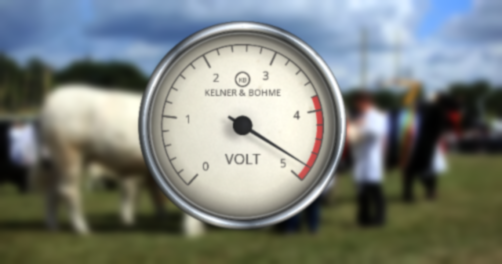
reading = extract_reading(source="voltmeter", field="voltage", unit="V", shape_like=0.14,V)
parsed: 4.8,V
